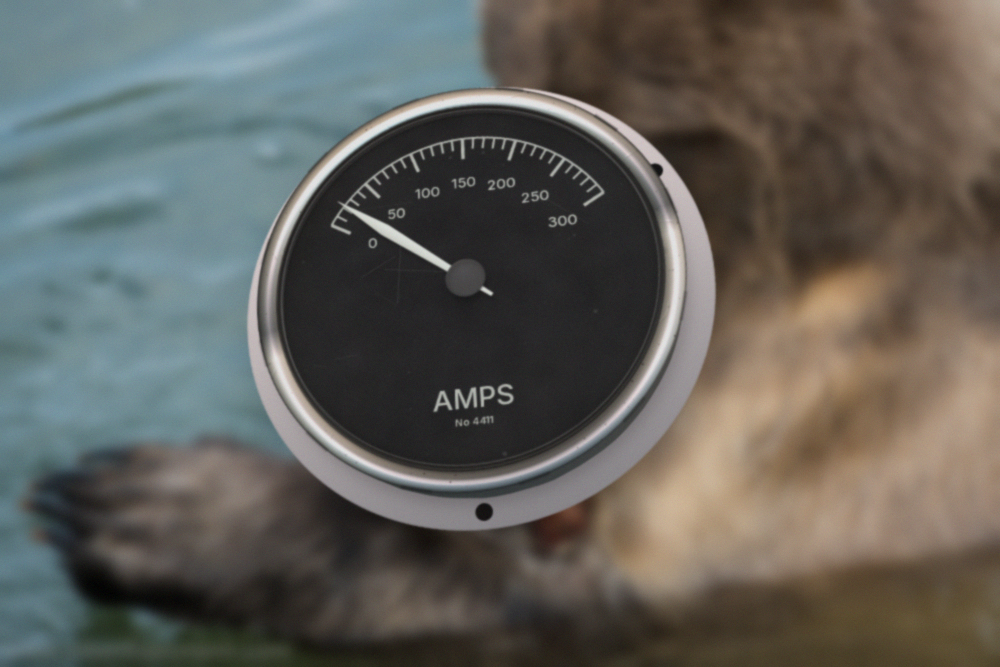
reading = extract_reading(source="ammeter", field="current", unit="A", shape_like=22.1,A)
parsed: 20,A
